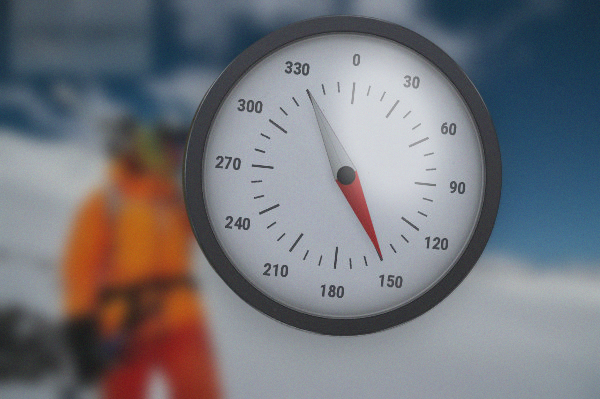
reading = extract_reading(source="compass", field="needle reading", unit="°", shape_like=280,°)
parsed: 150,°
